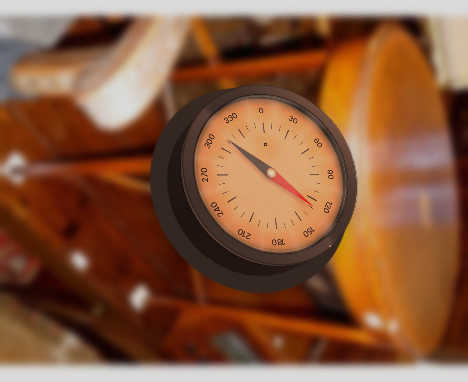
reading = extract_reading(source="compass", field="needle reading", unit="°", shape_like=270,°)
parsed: 130,°
